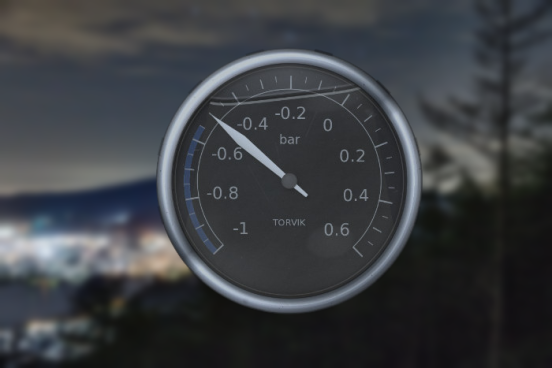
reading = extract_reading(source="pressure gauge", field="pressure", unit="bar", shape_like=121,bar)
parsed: -0.5,bar
